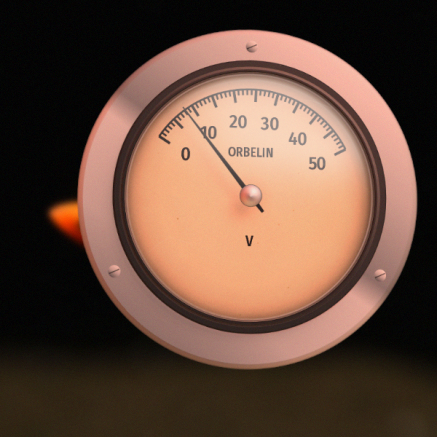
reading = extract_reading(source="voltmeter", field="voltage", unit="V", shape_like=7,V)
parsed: 8,V
